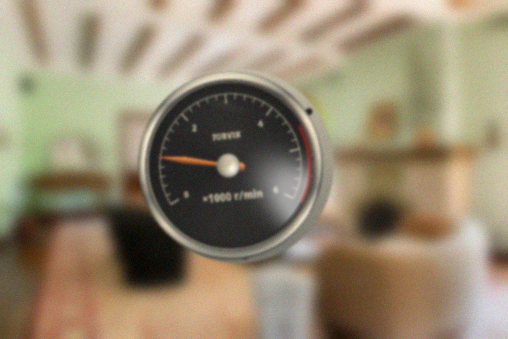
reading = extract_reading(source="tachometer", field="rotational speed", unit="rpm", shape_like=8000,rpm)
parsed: 1000,rpm
